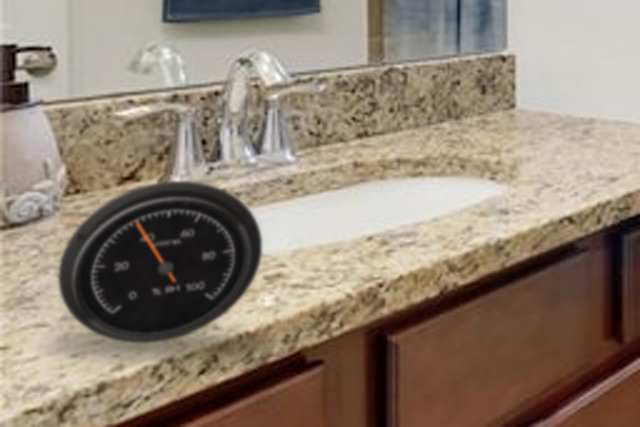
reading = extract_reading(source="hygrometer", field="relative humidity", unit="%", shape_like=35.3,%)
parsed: 40,%
